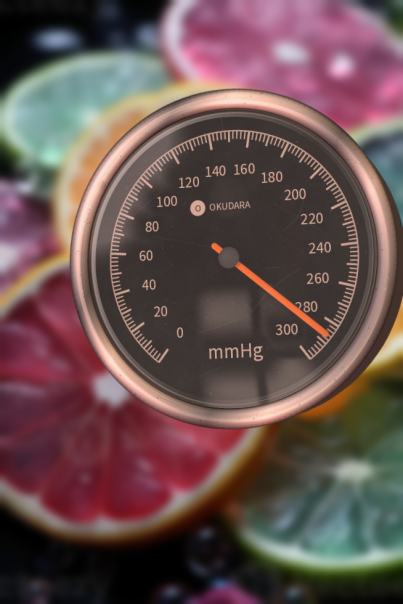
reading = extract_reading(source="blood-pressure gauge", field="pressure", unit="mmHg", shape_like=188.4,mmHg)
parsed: 286,mmHg
